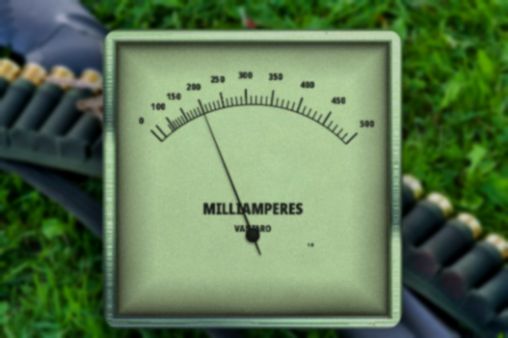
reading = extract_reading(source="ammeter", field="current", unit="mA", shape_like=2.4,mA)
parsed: 200,mA
